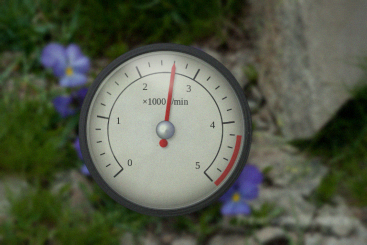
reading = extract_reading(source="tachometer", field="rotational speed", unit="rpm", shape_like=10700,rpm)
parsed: 2600,rpm
